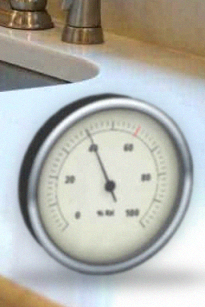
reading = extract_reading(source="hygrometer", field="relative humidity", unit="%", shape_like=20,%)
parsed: 40,%
